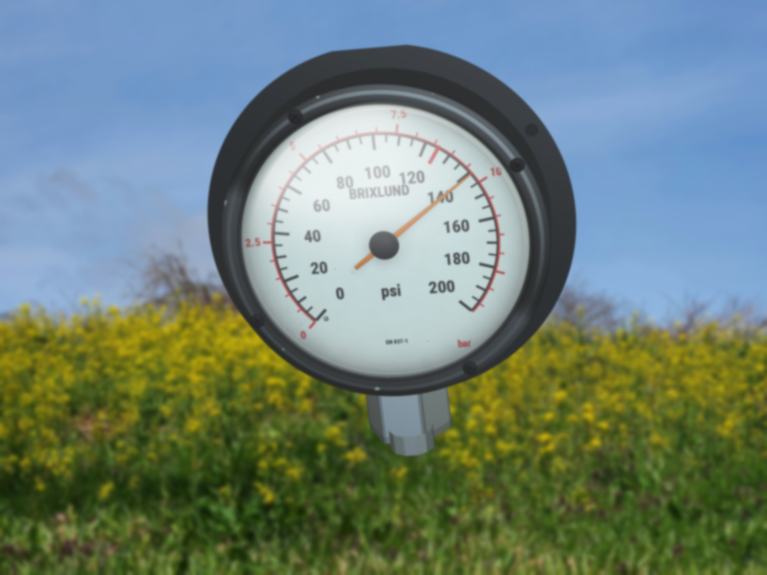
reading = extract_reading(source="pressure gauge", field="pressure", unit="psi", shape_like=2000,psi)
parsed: 140,psi
